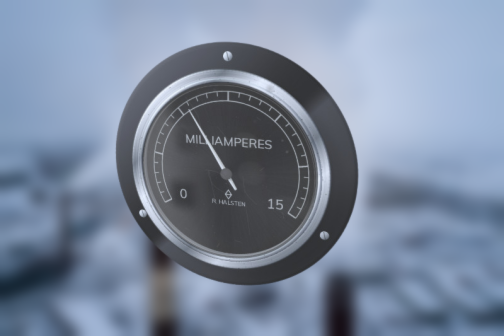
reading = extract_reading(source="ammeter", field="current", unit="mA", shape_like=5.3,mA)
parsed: 5.5,mA
